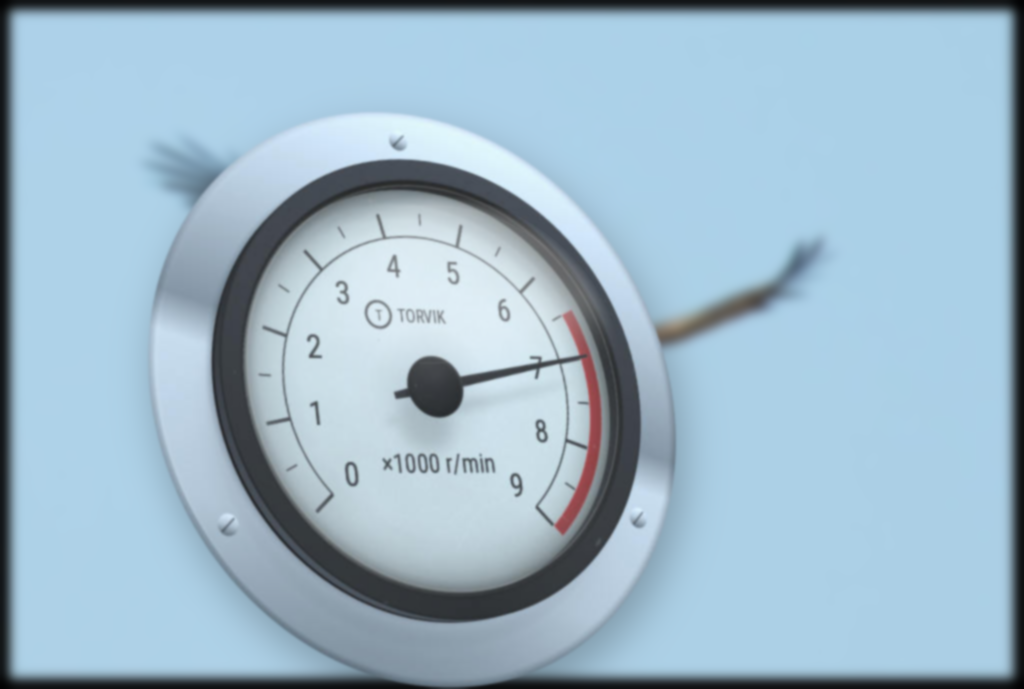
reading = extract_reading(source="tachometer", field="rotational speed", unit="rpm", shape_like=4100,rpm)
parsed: 7000,rpm
